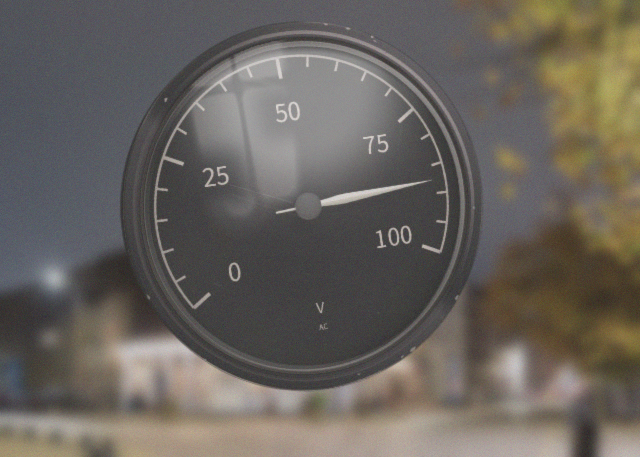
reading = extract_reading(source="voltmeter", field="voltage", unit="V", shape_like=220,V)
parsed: 87.5,V
